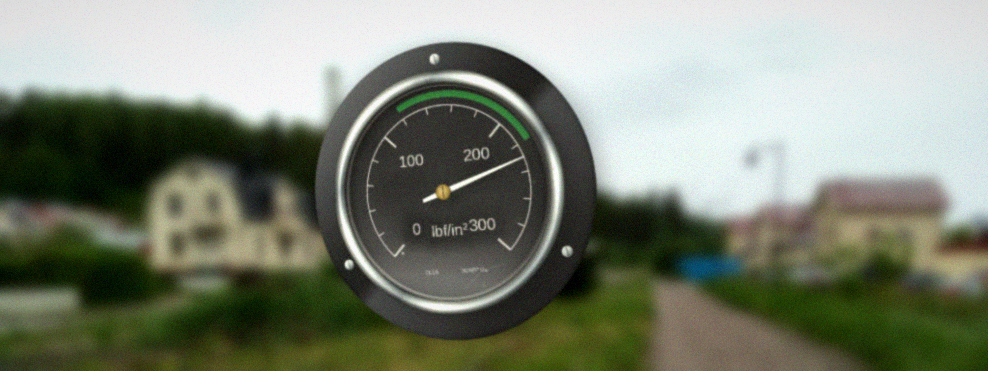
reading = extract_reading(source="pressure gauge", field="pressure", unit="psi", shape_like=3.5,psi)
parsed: 230,psi
